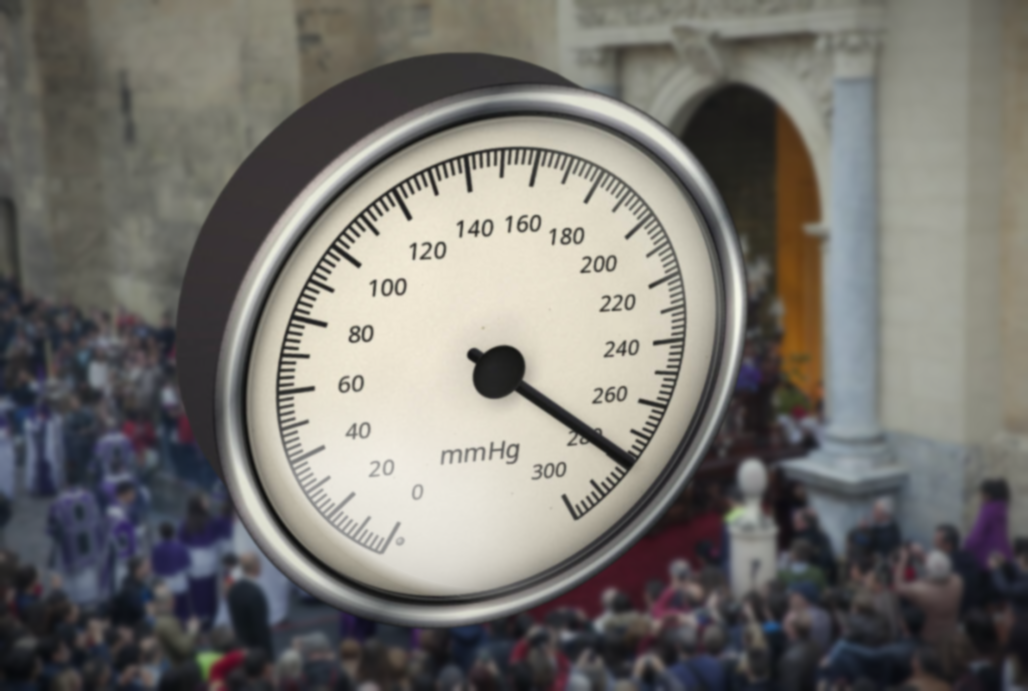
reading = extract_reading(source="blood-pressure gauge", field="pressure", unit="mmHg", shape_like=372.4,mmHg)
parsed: 278,mmHg
